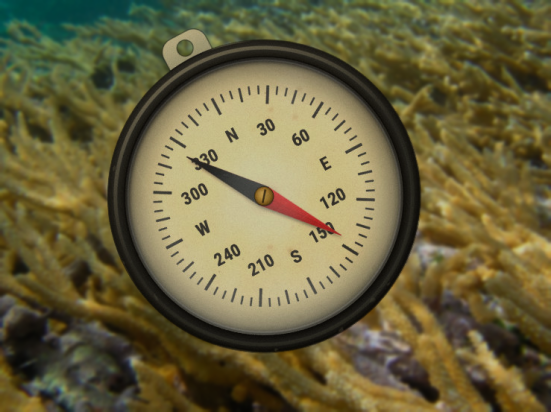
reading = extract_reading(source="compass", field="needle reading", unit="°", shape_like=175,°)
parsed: 145,°
